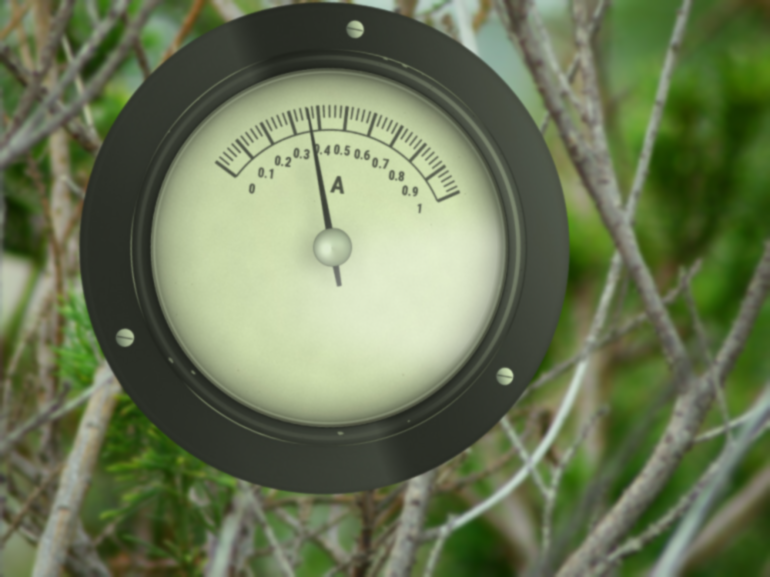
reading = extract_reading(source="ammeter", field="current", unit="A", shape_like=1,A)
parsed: 0.36,A
